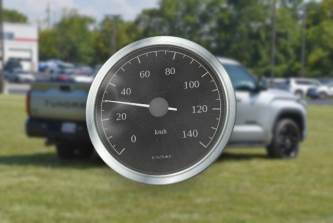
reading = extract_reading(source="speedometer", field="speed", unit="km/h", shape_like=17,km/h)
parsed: 30,km/h
